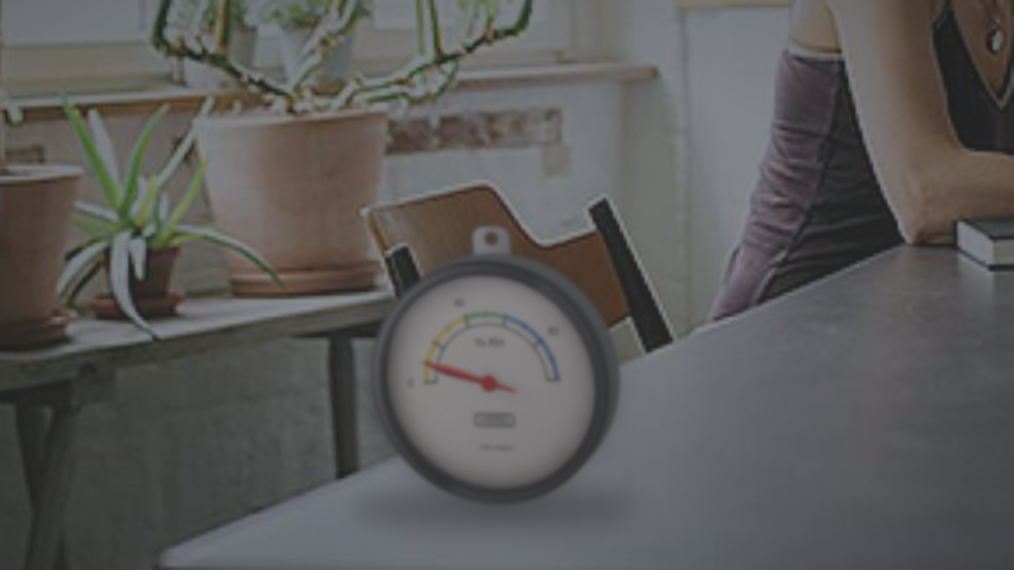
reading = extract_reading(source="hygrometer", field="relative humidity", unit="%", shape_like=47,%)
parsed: 10,%
